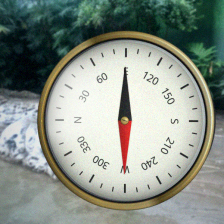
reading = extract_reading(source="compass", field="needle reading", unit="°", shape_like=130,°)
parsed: 270,°
